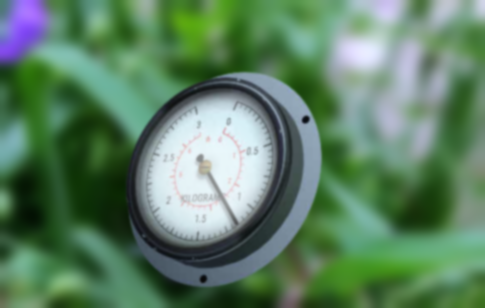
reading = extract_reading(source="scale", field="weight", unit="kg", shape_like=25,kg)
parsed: 1.15,kg
